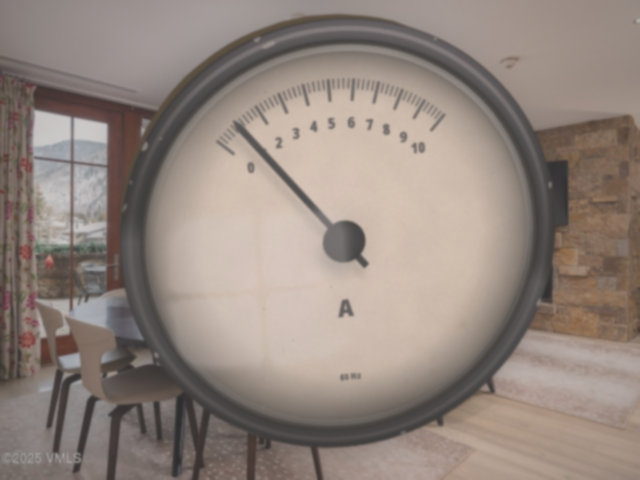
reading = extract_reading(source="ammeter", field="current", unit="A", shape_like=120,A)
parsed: 1,A
